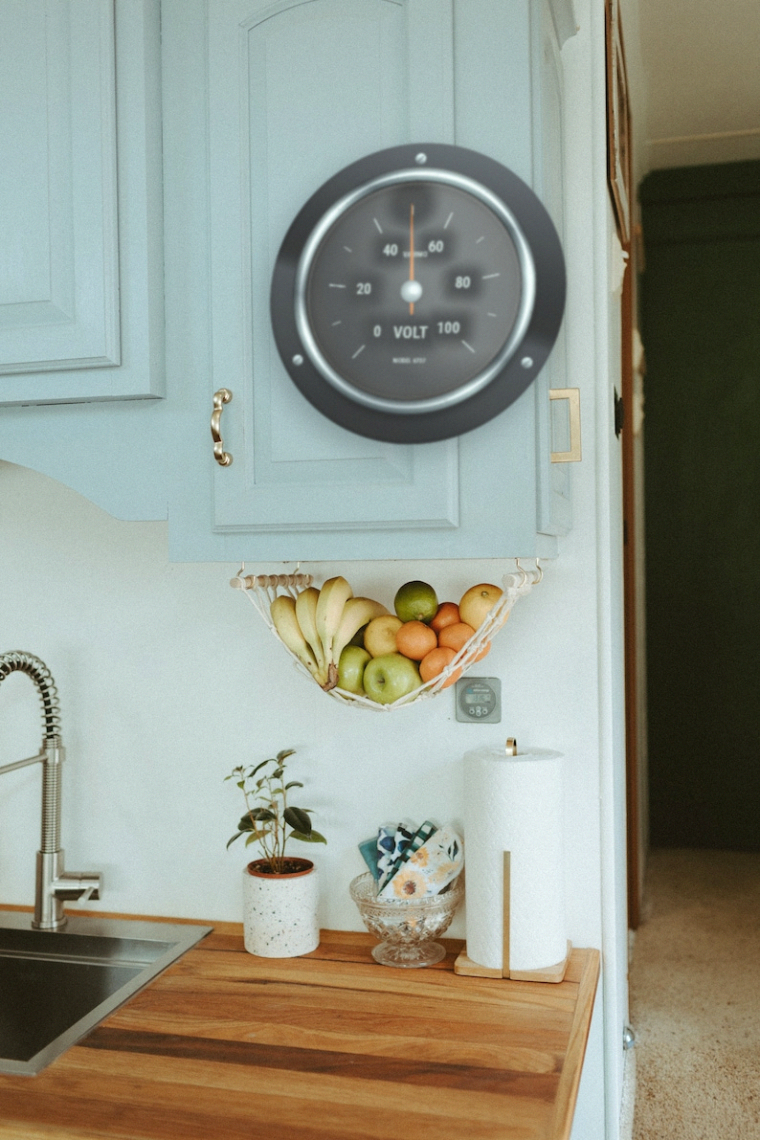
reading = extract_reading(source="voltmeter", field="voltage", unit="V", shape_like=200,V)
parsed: 50,V
